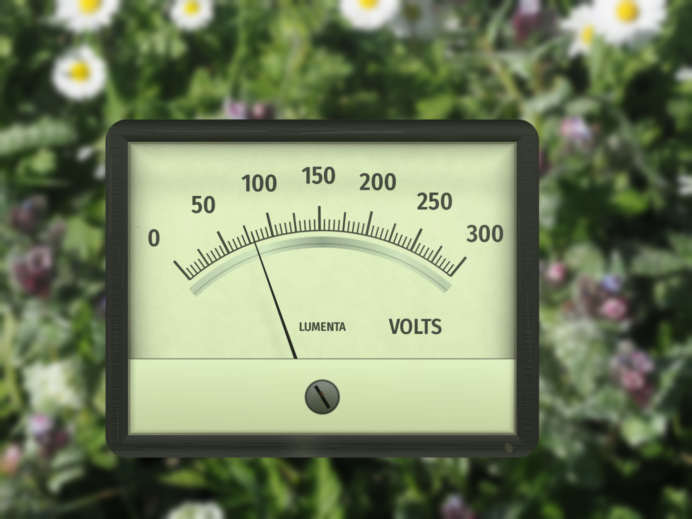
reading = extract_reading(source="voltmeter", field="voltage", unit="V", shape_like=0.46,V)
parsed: 80,V
